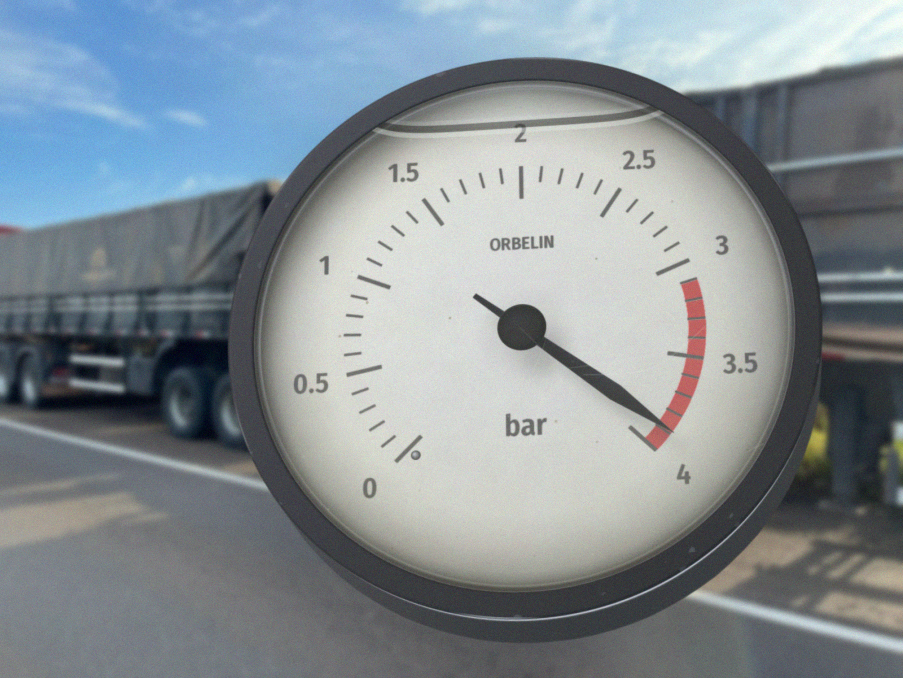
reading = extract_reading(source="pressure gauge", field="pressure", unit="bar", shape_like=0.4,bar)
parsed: 3.9,bar
